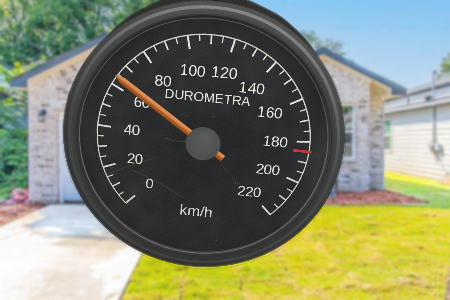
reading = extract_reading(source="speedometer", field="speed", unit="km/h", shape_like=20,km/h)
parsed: 65,km/h
